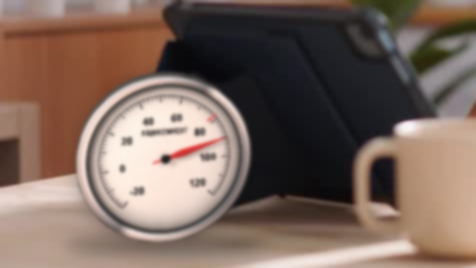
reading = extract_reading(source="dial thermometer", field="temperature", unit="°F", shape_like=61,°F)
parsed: 90,°F
